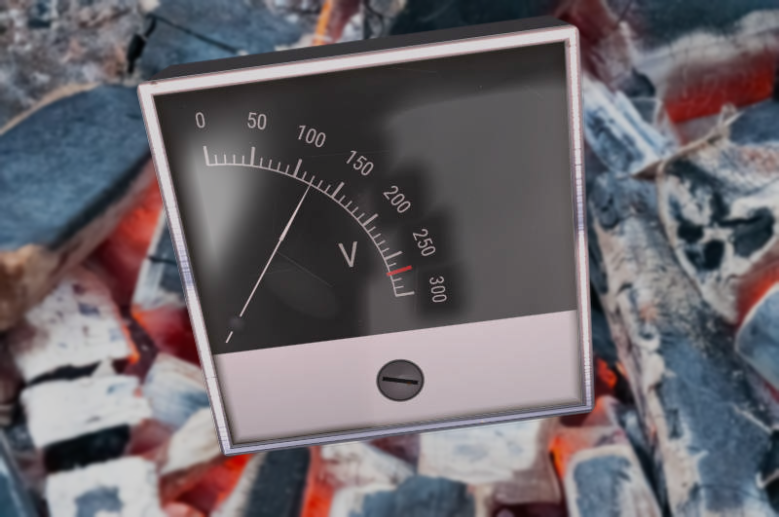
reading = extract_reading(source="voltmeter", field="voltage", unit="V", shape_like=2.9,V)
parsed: 120,V
